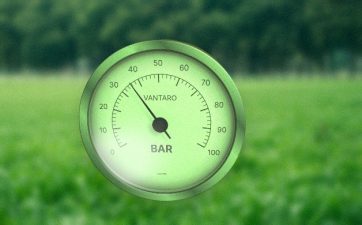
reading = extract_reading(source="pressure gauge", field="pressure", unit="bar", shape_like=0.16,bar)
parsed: 36,bar
